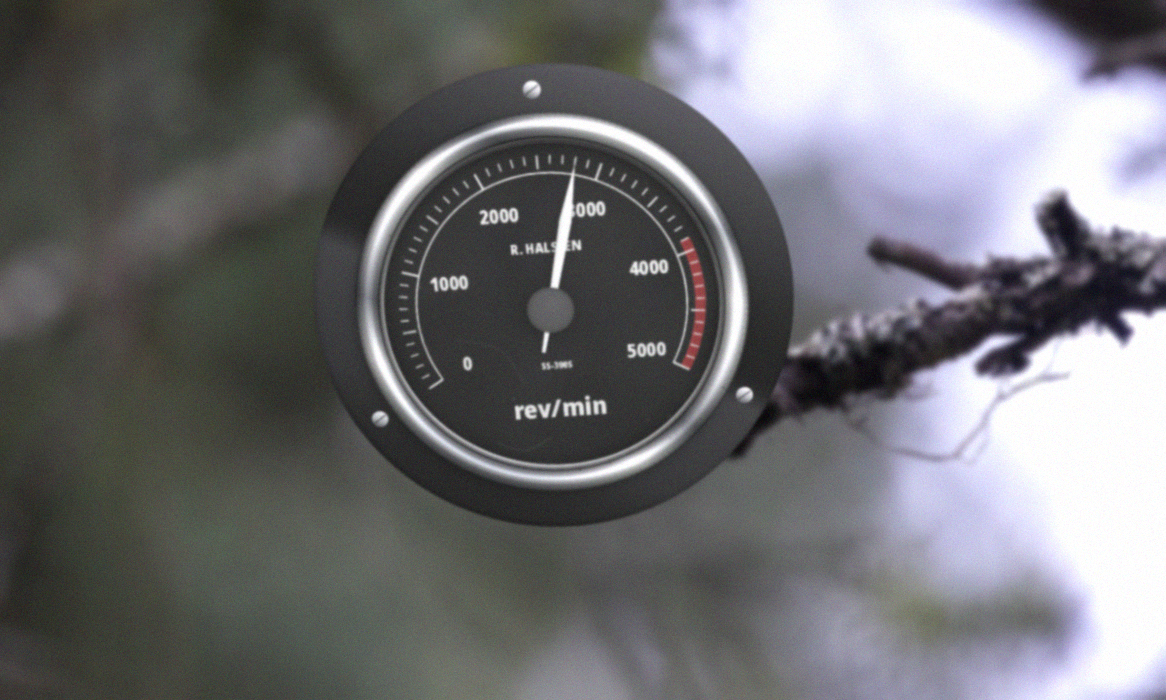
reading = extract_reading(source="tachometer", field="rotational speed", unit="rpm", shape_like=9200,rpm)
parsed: 2800,rpm
